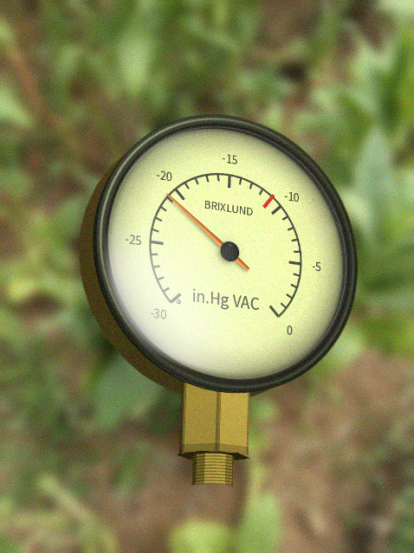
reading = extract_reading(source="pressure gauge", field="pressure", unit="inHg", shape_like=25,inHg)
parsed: -21,inHg
